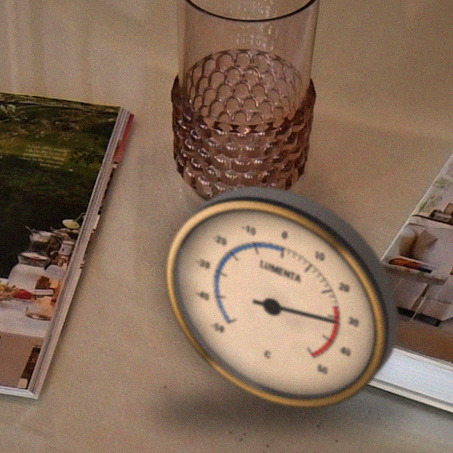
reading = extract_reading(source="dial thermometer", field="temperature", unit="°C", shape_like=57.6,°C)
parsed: 30,°C
